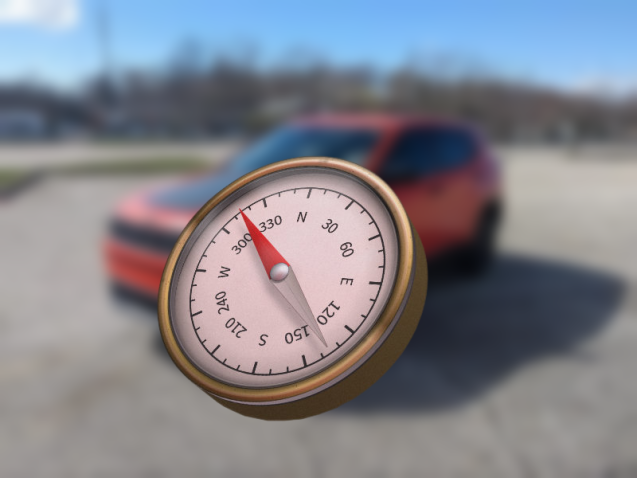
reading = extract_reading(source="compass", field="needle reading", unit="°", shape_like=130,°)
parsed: 315,°
